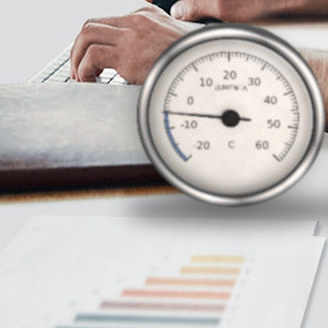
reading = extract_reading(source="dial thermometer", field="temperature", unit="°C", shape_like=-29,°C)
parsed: -5,°C
